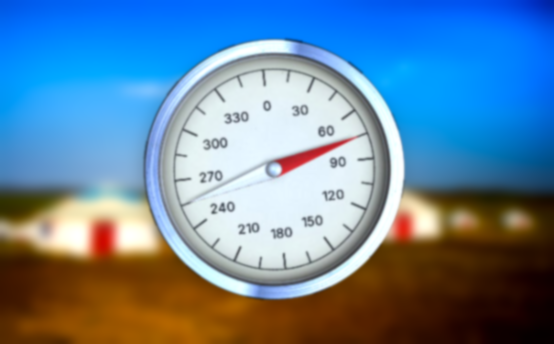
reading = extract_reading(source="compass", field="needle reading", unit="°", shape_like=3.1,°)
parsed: 75,°
